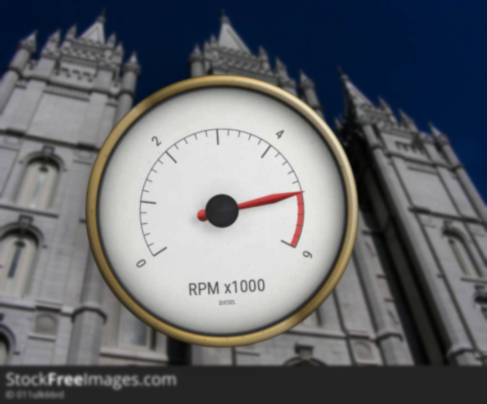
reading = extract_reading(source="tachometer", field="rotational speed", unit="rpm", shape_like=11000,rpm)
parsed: 5000,rpm
